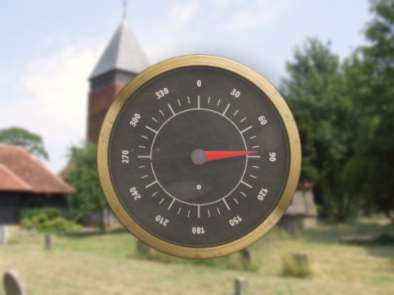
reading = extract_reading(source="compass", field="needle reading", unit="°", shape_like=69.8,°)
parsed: 85,°
